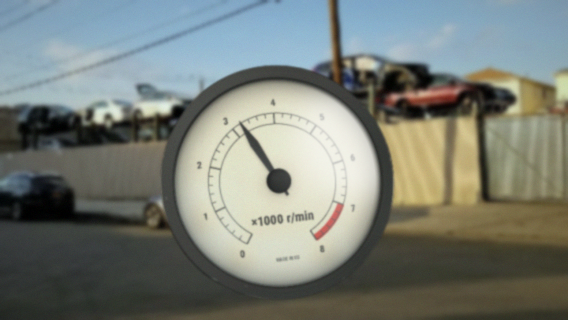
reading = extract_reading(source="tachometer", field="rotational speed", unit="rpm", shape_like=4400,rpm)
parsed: 3200,rpm
